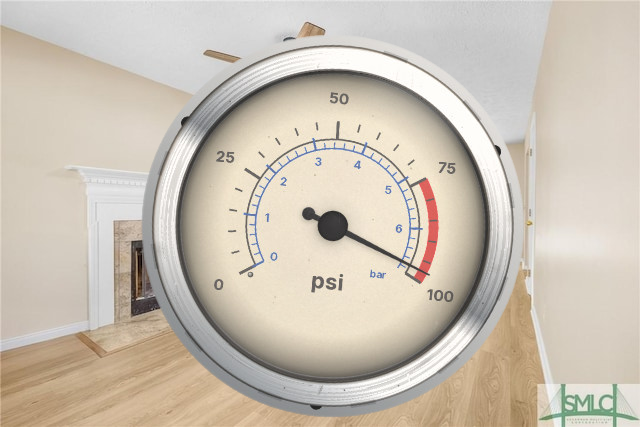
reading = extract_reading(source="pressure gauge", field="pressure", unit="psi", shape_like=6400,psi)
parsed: 97.5,psi
